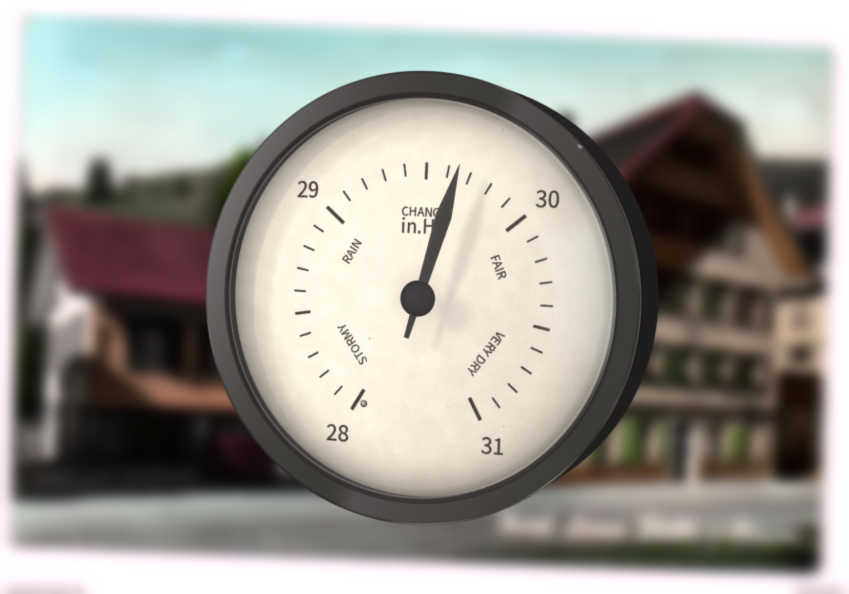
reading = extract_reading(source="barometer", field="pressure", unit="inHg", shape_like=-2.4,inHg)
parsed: 29.65,inHg
